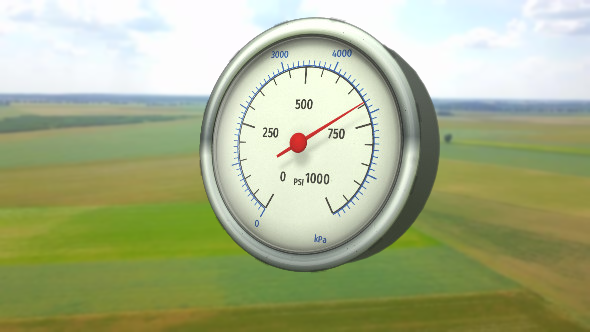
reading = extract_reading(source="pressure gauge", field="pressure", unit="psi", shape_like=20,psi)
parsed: 700,psi
